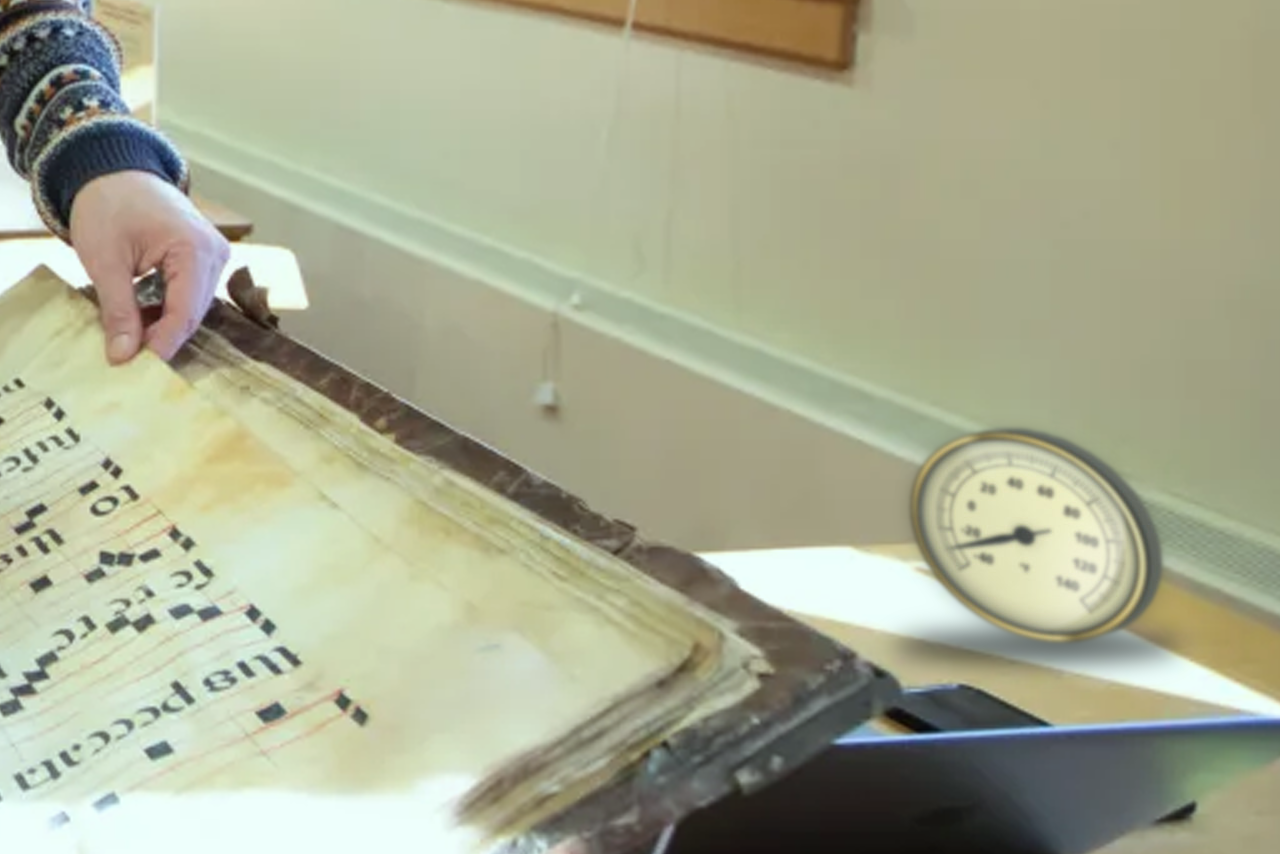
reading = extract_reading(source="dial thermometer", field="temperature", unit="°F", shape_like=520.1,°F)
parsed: -30,°F
